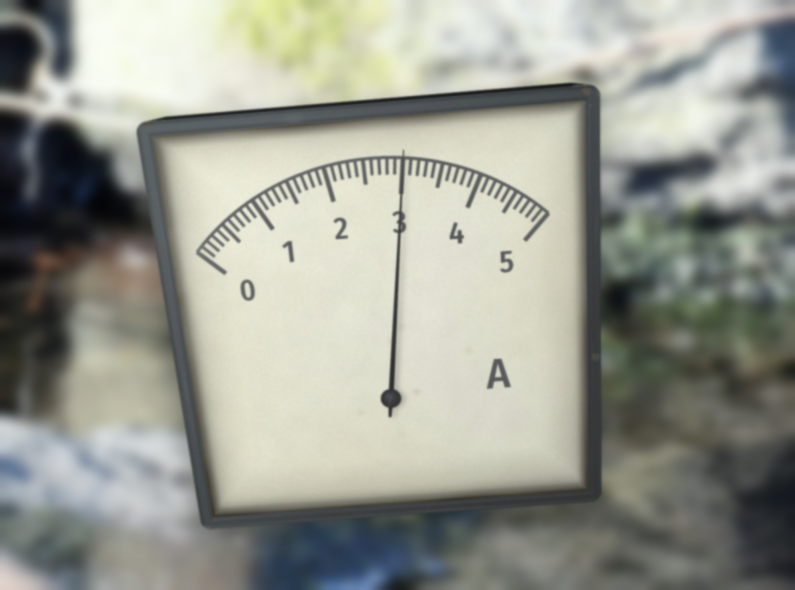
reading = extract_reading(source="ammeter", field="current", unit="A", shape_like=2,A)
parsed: 3,A
